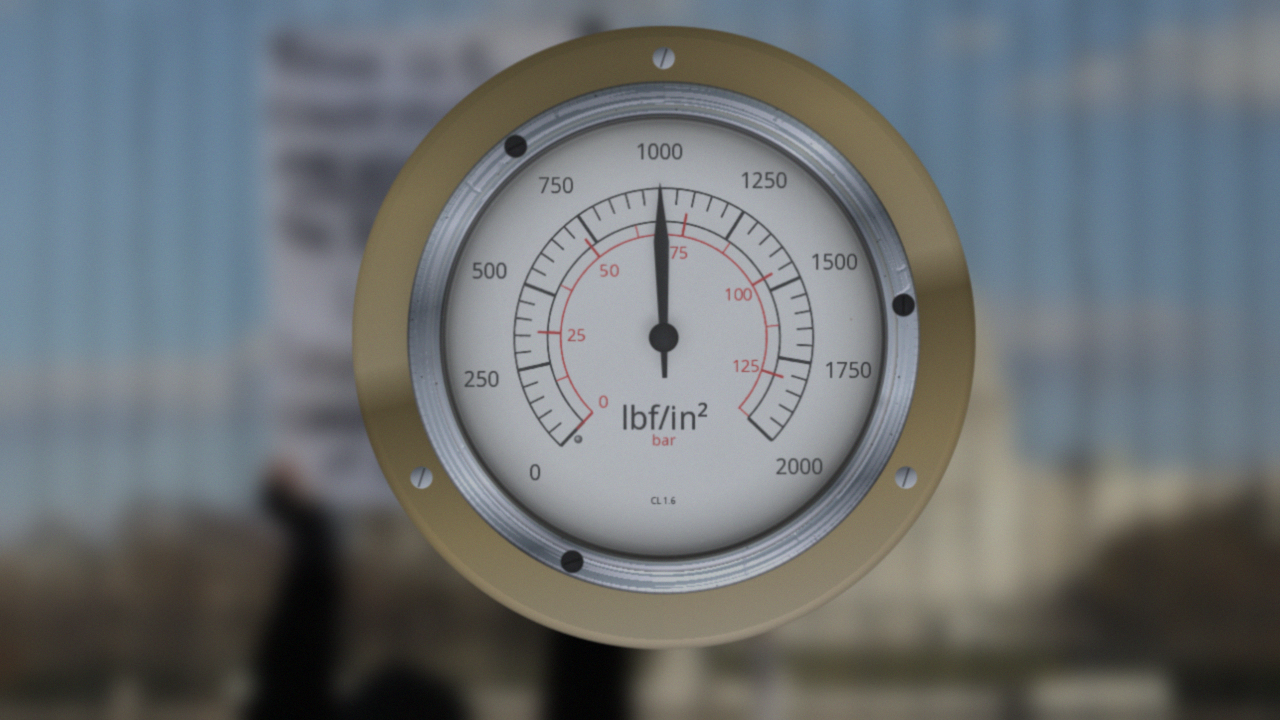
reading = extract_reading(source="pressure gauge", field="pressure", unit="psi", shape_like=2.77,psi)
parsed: 1000,psi
